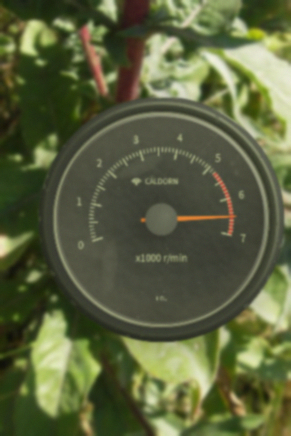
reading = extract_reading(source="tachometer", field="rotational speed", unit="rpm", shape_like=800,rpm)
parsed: 6500,rpm
